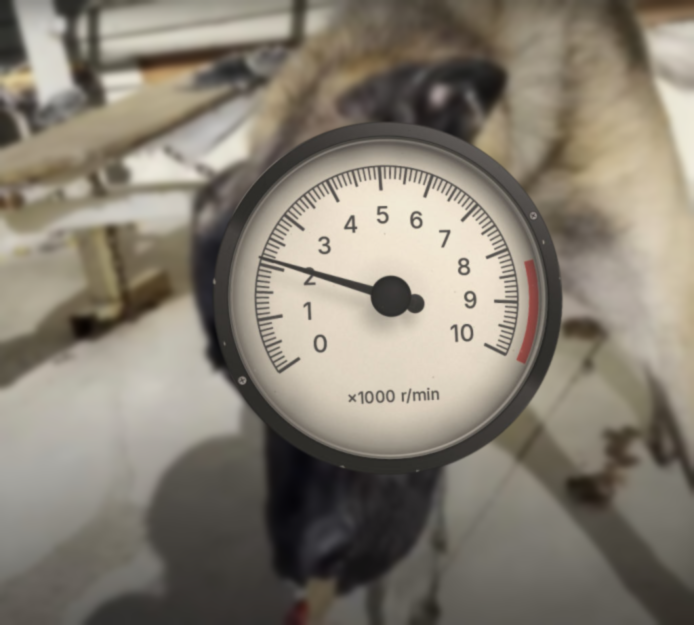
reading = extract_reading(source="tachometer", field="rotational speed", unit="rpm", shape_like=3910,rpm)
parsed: 2100,rpm
